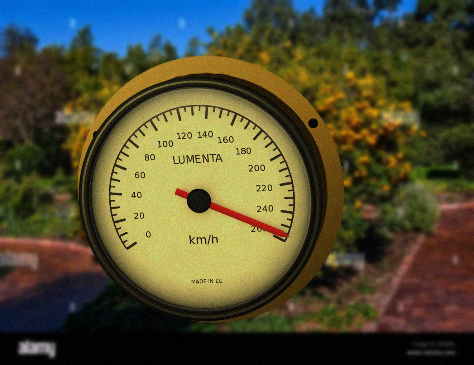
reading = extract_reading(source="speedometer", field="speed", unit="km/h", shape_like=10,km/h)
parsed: 255,km/h
